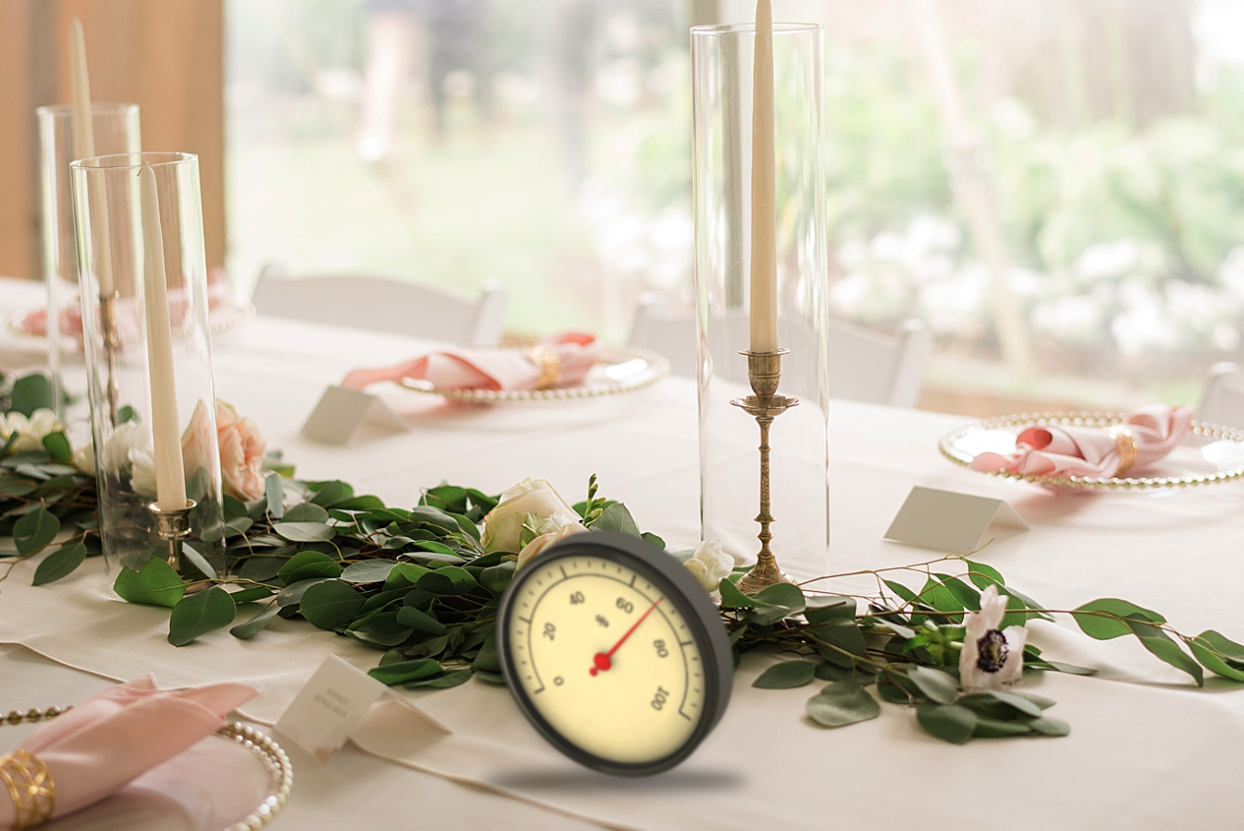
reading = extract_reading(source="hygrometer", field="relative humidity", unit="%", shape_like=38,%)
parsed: 68,%
